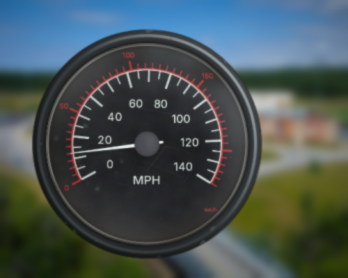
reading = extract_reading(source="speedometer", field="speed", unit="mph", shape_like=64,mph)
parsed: 12.5,mph
